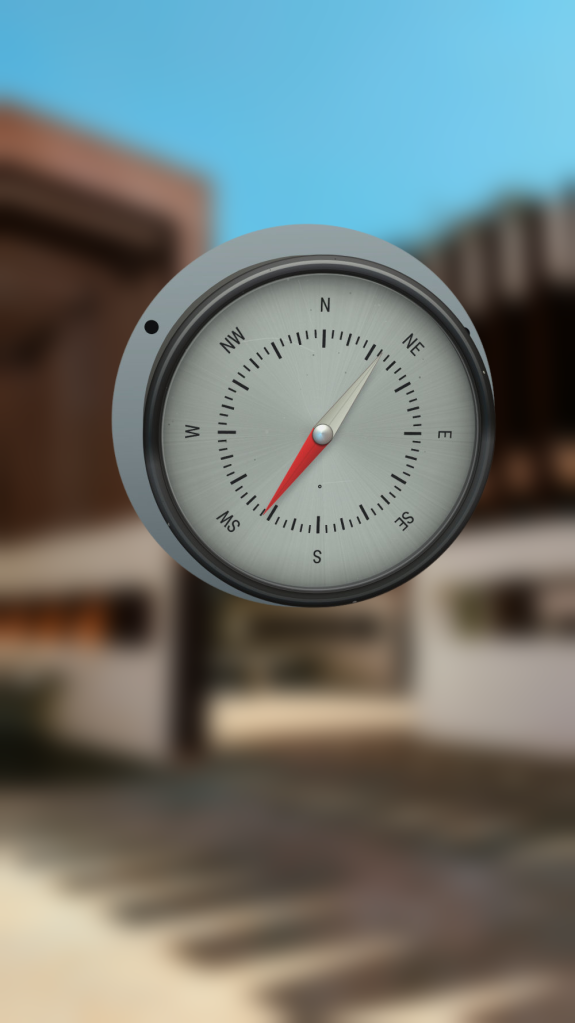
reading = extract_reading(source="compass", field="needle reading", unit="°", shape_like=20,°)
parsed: 215,°
